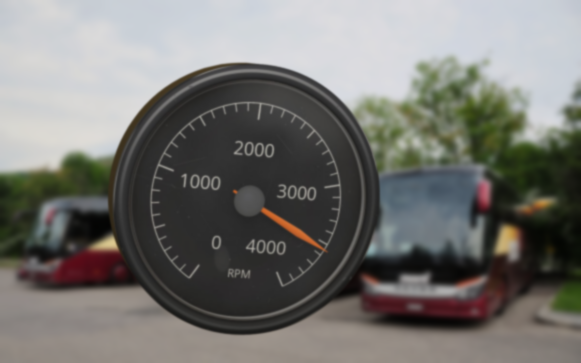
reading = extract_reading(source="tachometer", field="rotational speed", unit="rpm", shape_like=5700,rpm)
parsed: 3550,rpm
